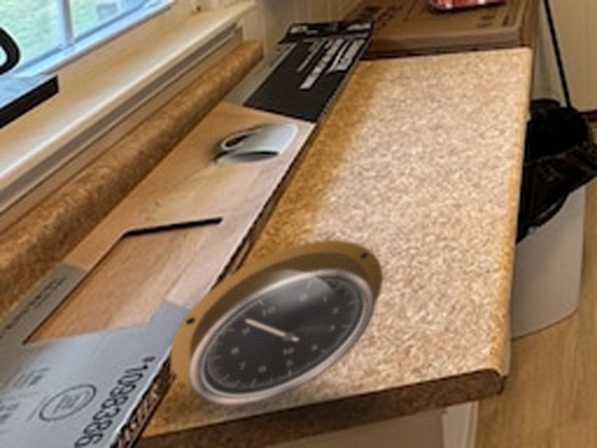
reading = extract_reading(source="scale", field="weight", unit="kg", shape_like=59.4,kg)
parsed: 9.5,kg
